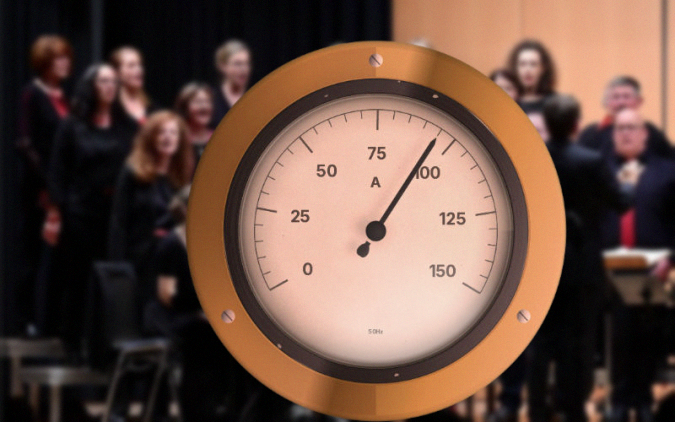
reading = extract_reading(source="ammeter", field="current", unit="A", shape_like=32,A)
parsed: 95,A
